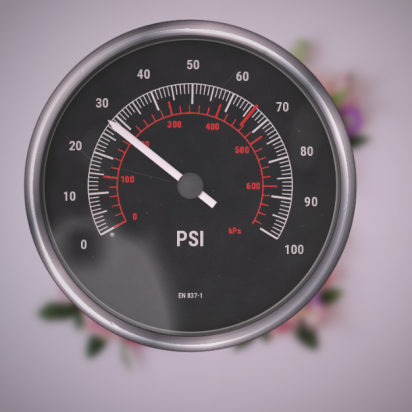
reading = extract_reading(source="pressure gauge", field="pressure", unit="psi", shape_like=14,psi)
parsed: 28,psi
